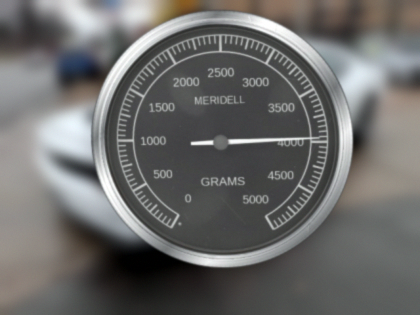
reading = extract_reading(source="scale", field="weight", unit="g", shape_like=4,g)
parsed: 3950,g
